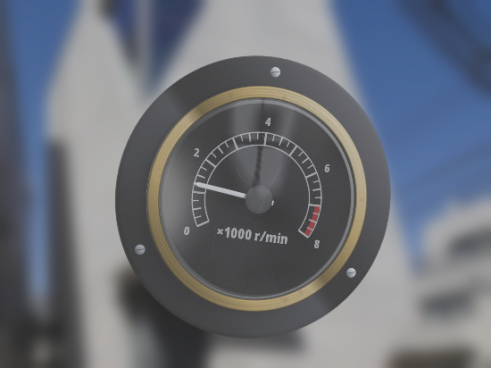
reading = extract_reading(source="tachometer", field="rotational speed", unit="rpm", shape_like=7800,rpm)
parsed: 1250,rpm
